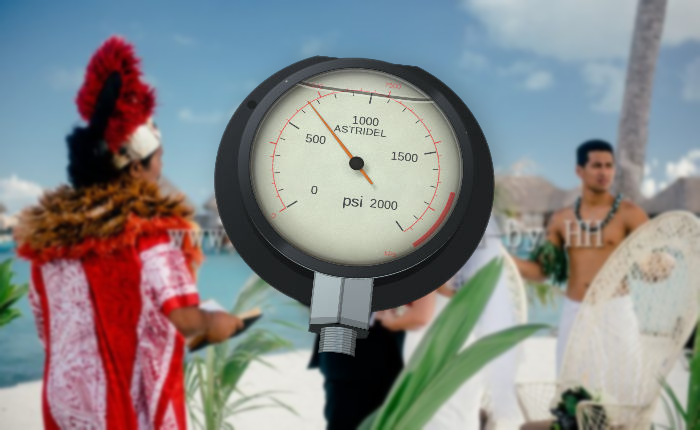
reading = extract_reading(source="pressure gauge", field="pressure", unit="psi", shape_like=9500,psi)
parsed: 650,psi
